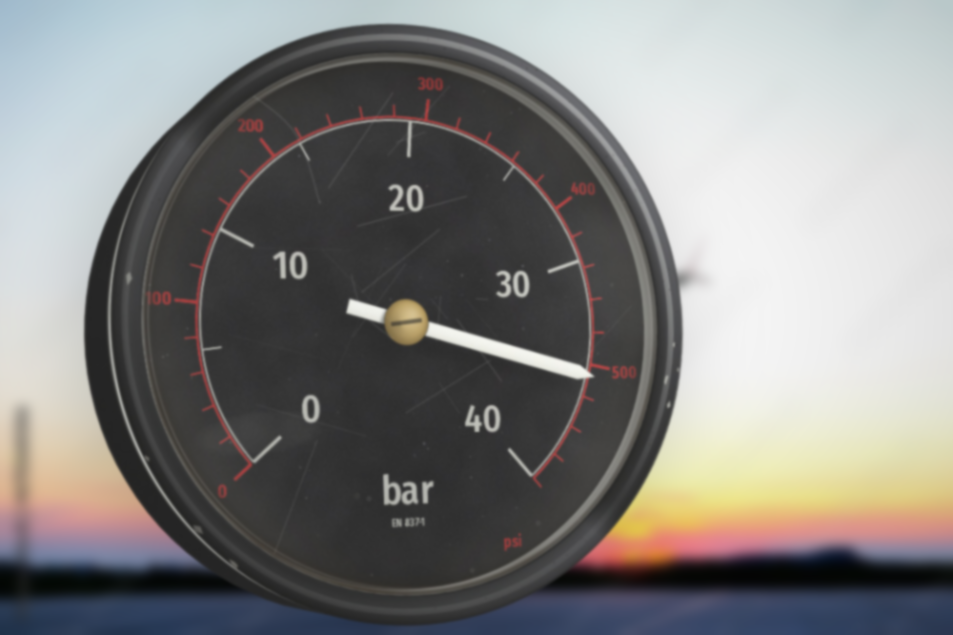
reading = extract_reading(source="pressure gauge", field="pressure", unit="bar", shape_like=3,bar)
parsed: 35,bar
